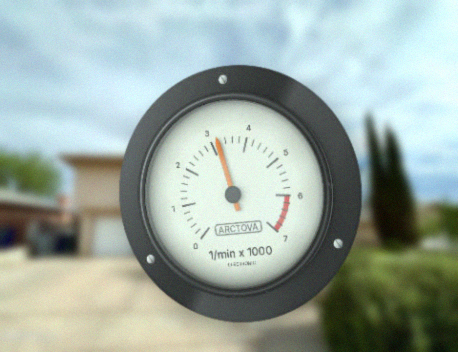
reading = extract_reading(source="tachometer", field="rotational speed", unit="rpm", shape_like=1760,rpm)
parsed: 3200,rpm
